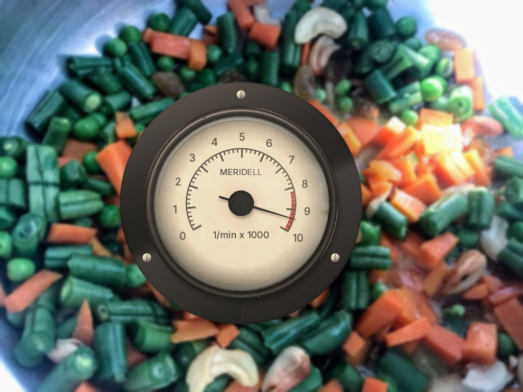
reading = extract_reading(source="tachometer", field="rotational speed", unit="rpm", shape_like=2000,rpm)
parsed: 9400,rpm
